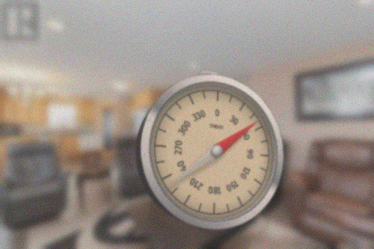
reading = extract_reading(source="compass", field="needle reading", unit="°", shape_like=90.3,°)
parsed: 52.5,°
